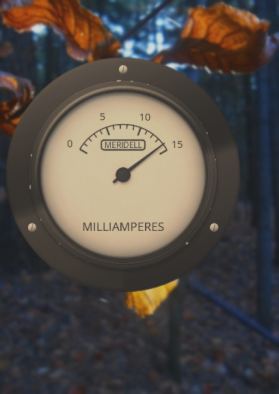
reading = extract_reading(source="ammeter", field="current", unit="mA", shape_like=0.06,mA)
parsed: 14,mA
